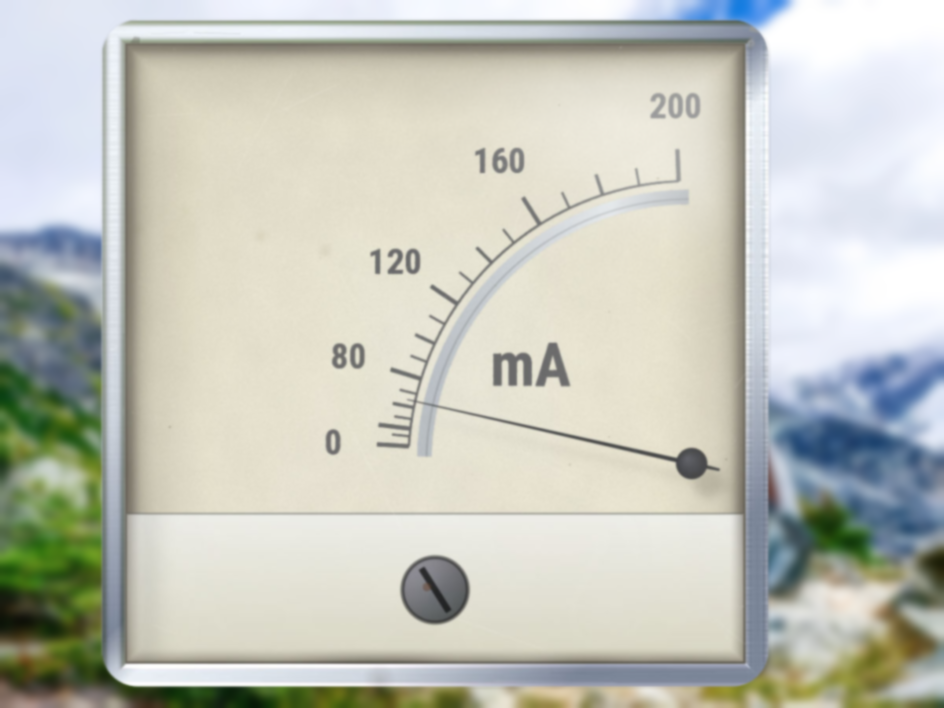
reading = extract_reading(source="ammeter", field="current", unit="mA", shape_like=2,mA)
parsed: 65,mA
